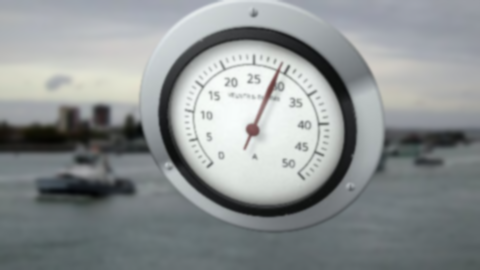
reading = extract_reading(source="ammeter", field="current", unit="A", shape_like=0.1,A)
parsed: 29,A
